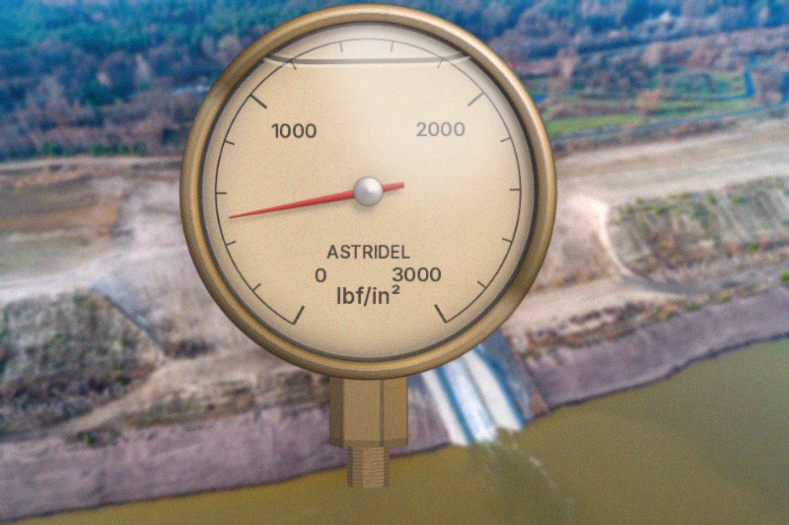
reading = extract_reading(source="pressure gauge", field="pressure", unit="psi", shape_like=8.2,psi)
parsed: 500,psi
